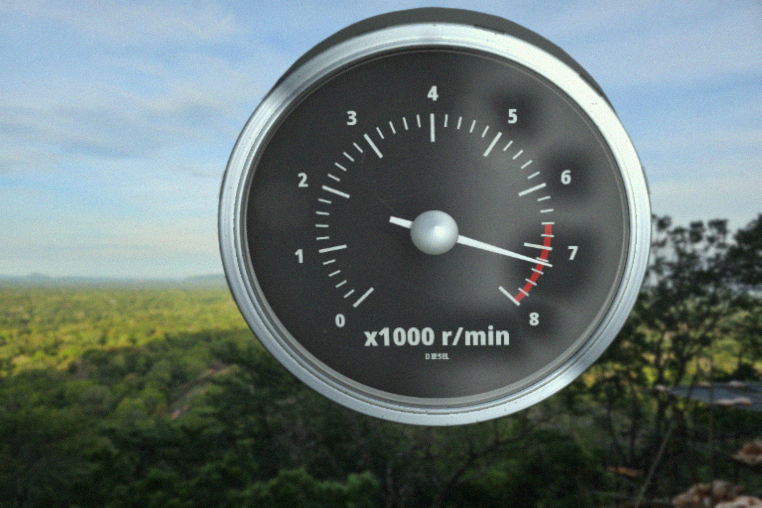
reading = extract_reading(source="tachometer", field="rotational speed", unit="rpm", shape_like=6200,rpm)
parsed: 7200,rpm
